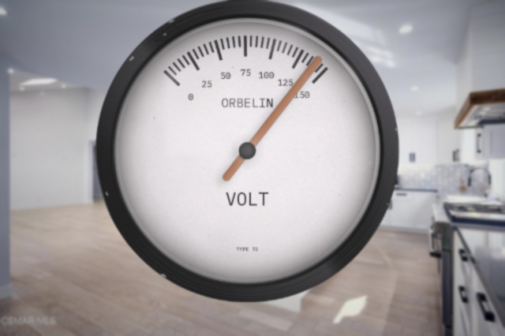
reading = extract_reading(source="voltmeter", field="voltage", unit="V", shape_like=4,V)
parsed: 140,V
